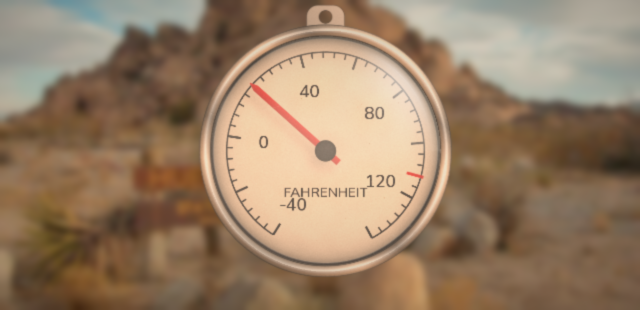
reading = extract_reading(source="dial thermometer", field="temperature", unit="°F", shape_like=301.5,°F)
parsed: 20,°F
